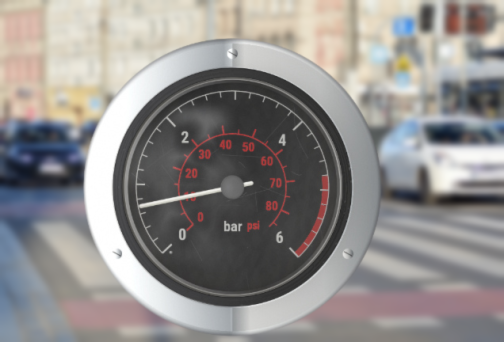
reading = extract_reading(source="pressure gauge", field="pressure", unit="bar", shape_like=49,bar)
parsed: 0.7,bar
